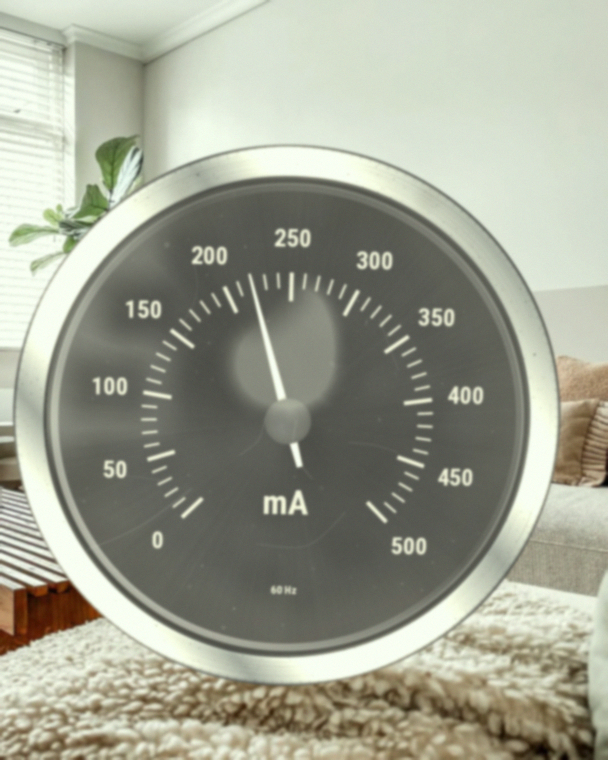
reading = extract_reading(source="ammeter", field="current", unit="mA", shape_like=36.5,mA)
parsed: 220,mA
